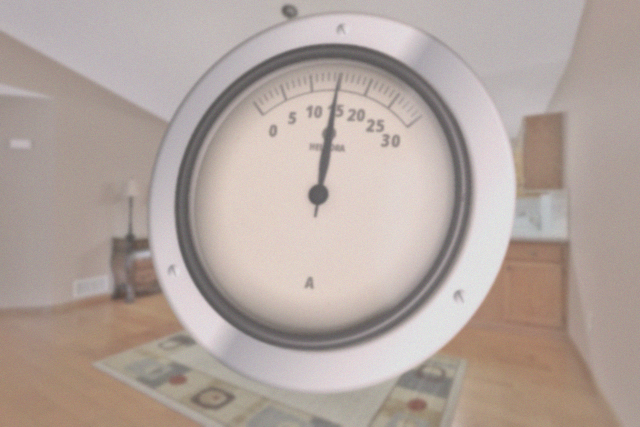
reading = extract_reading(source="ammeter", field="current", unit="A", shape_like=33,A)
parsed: 15,A
